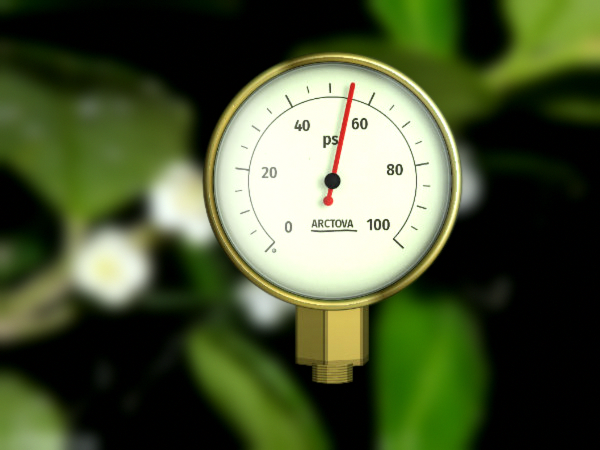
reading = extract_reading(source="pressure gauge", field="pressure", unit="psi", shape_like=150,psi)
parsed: 55,psi
